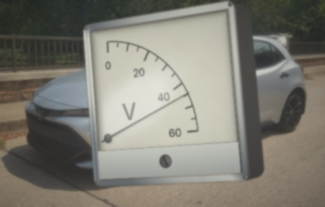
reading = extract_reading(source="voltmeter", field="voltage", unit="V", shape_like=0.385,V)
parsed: 45,V
